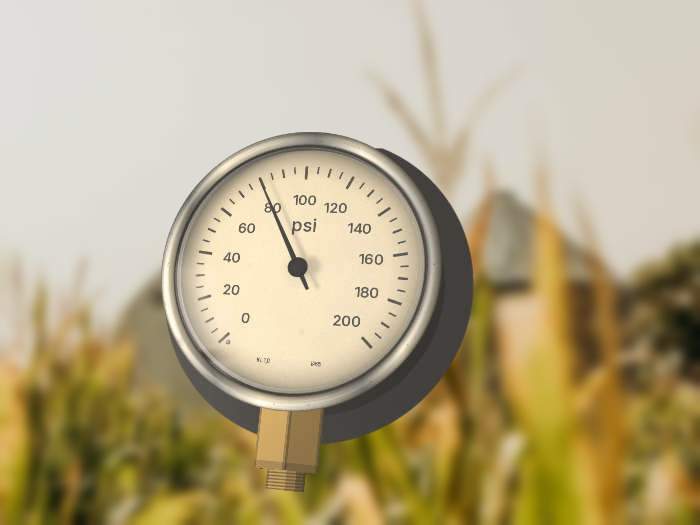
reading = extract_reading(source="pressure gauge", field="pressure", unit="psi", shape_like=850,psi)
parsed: 80,psi
